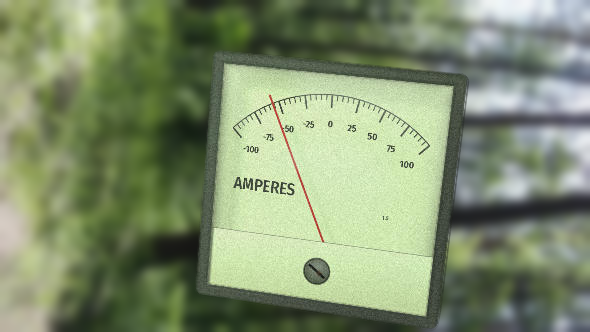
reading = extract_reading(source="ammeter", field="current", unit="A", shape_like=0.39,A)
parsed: -55,A
